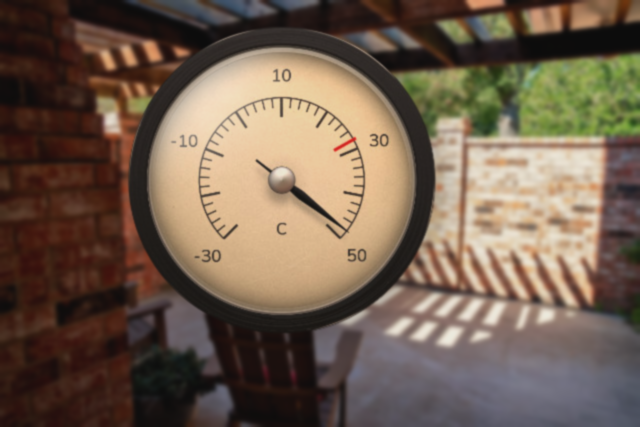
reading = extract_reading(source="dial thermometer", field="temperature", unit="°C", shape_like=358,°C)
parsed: 48,°C
